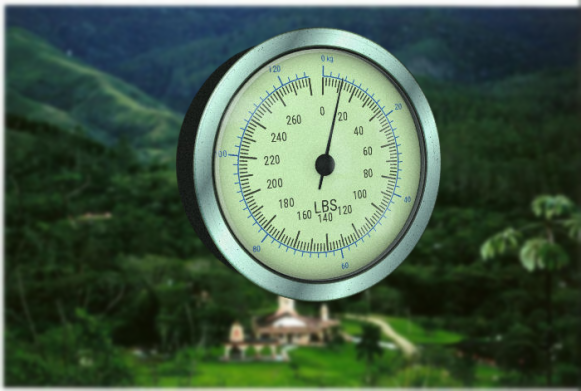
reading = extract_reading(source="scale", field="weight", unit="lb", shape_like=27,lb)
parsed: 10,lb
